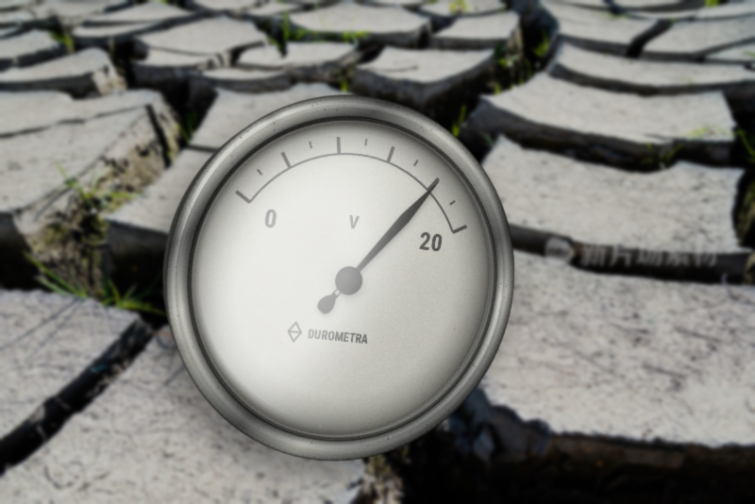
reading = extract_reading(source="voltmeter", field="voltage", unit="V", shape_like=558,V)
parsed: 16,V
